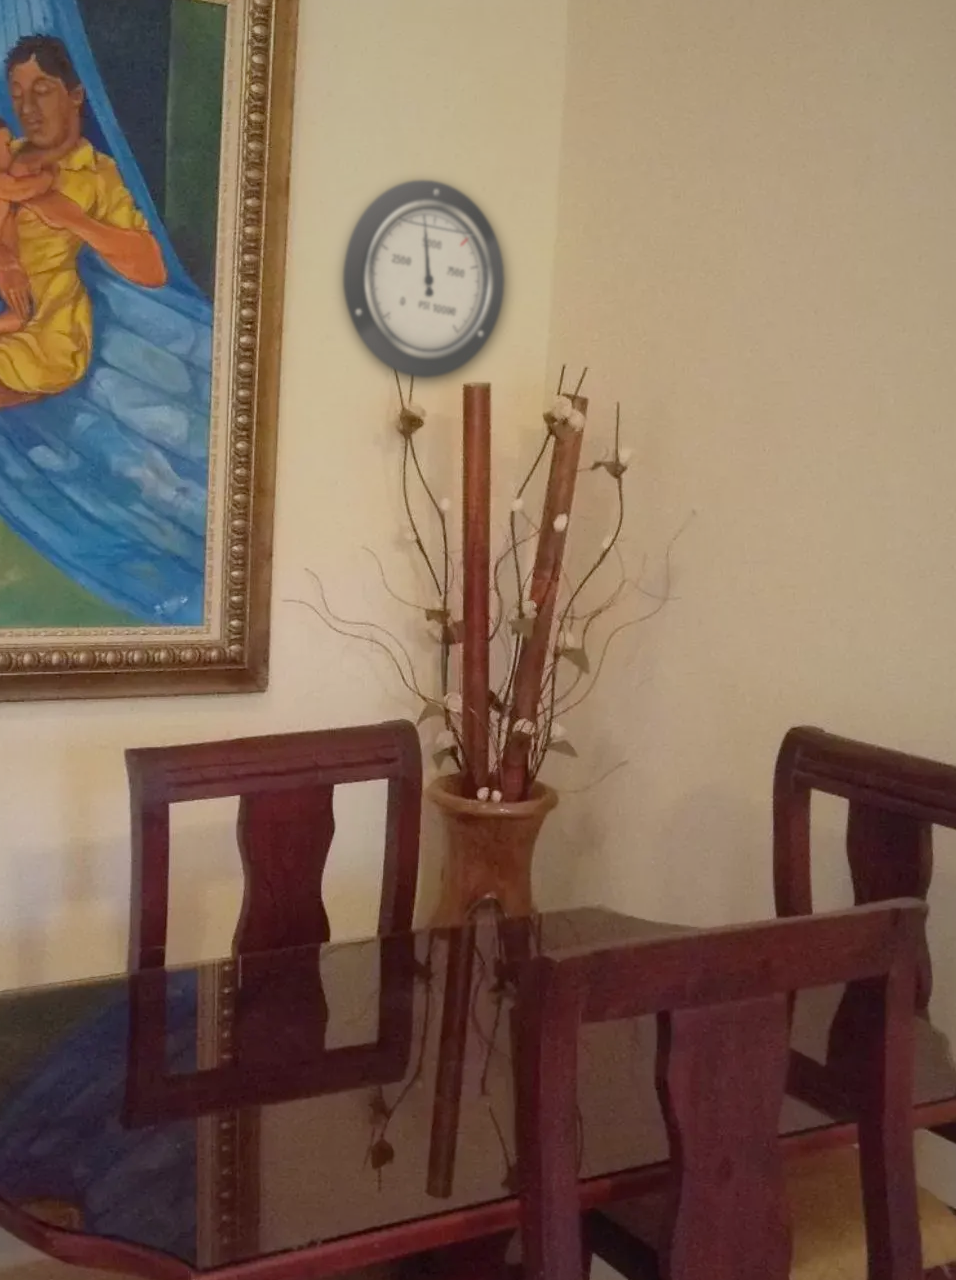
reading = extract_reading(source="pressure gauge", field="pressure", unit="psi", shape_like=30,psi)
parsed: 4500,psi
